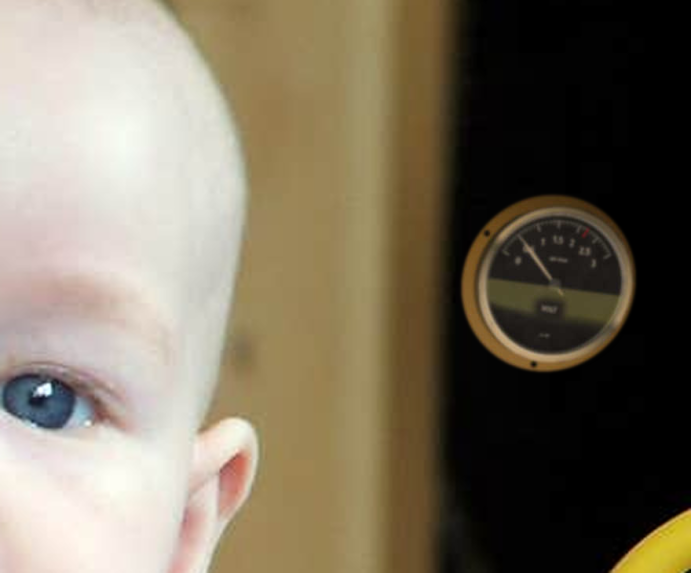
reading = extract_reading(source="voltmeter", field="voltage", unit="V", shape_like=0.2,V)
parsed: 0.5,V
